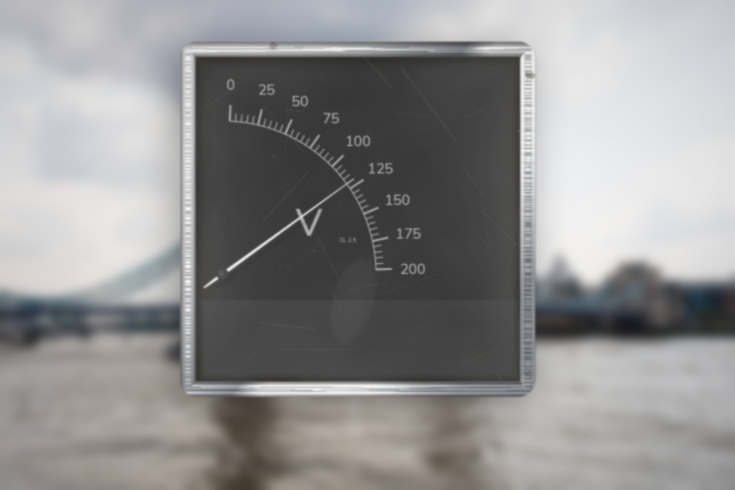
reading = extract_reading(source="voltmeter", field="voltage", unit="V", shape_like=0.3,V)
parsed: 120,V
